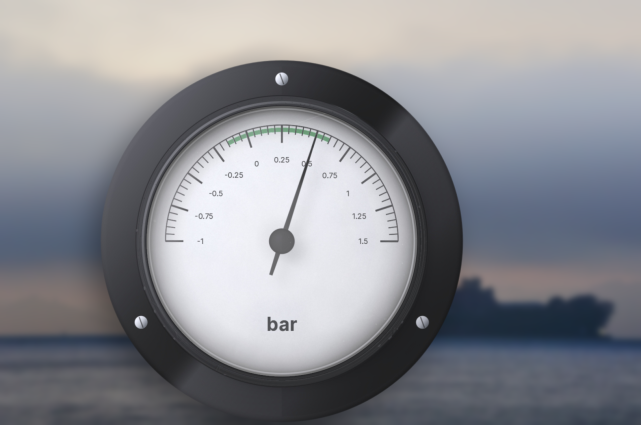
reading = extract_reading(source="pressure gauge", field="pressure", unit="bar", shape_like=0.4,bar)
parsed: 0.5,bar
